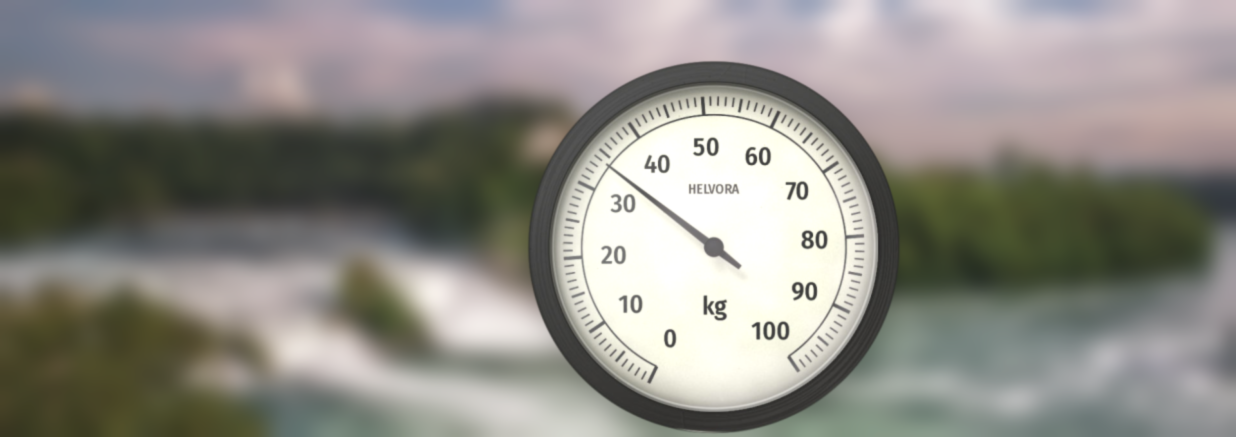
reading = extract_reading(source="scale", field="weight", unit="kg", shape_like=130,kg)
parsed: 34,kg
